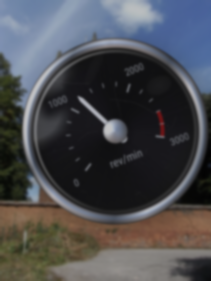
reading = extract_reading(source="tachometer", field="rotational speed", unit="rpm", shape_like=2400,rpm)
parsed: 1200,rpm
